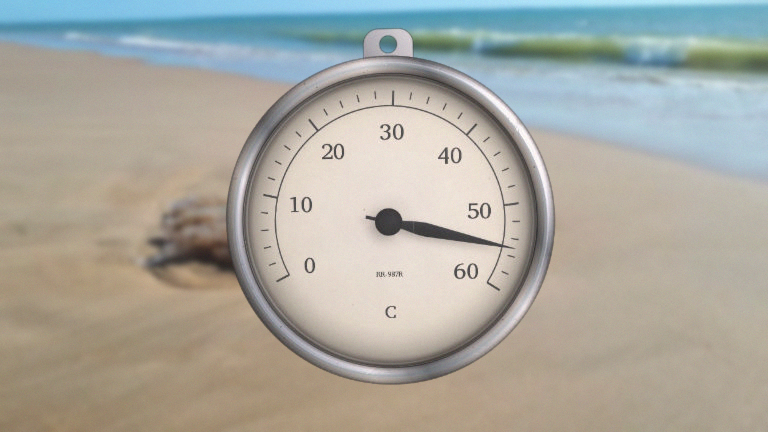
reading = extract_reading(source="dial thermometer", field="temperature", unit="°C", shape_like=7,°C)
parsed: 55,°C
